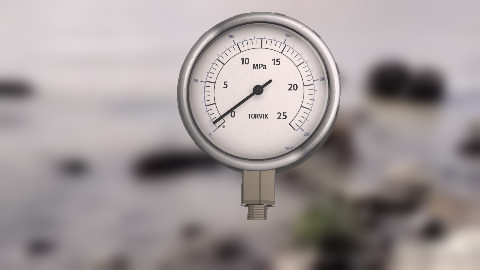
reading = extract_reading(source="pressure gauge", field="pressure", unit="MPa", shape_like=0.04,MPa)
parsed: 0.5,MPa
